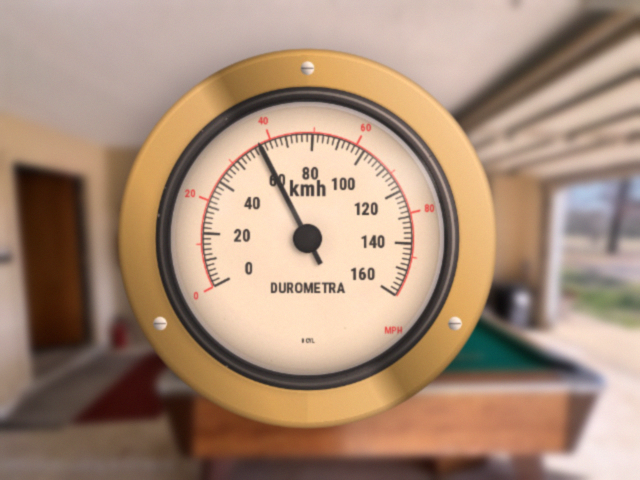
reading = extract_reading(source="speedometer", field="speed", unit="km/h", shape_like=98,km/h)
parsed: 60,km/h
